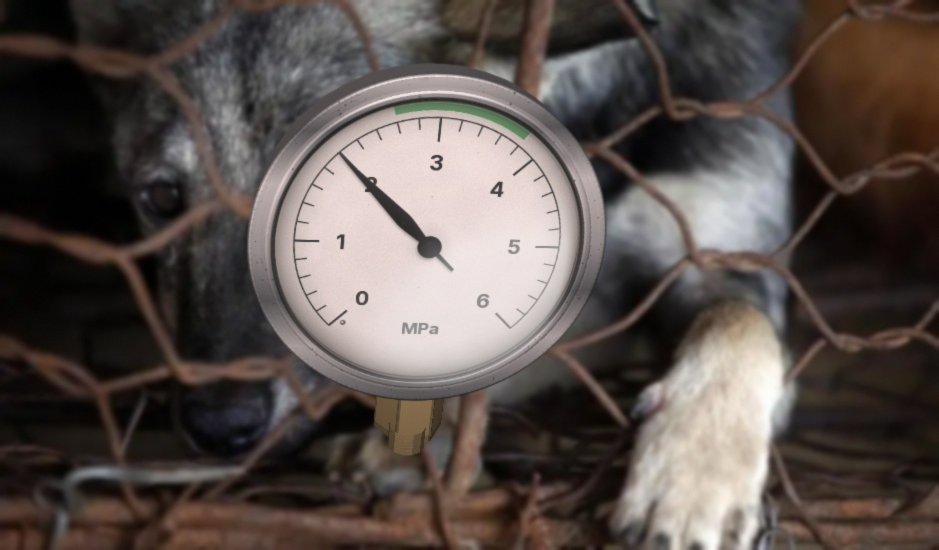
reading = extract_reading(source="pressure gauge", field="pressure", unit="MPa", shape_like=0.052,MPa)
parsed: 2,MPa
